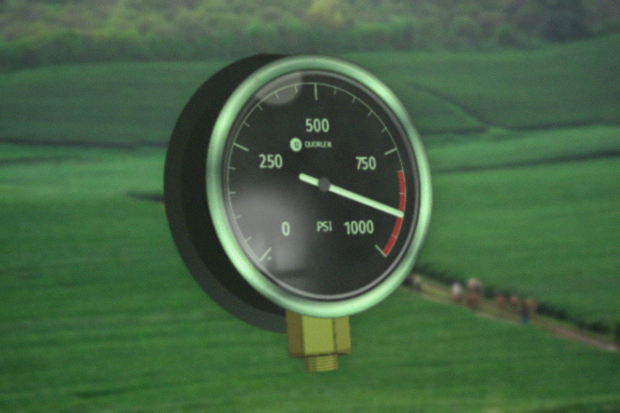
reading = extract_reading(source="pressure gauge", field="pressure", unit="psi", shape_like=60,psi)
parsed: 900,psi
